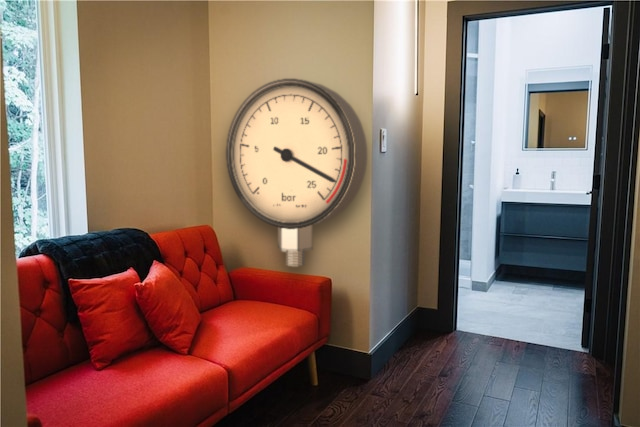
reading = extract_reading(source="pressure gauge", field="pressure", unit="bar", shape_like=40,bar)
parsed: 23,bar
